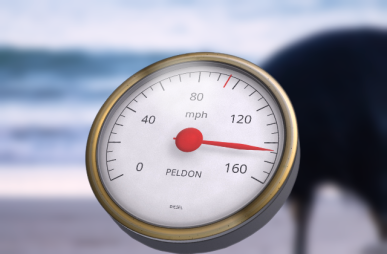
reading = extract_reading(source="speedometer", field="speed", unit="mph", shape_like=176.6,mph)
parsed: 145,mph
